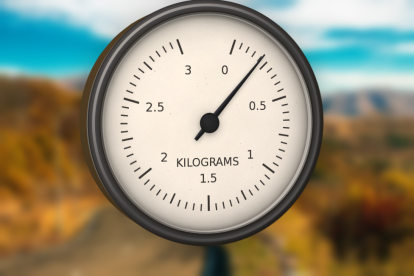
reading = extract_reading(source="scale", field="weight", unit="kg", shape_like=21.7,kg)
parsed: 0.2,kg
